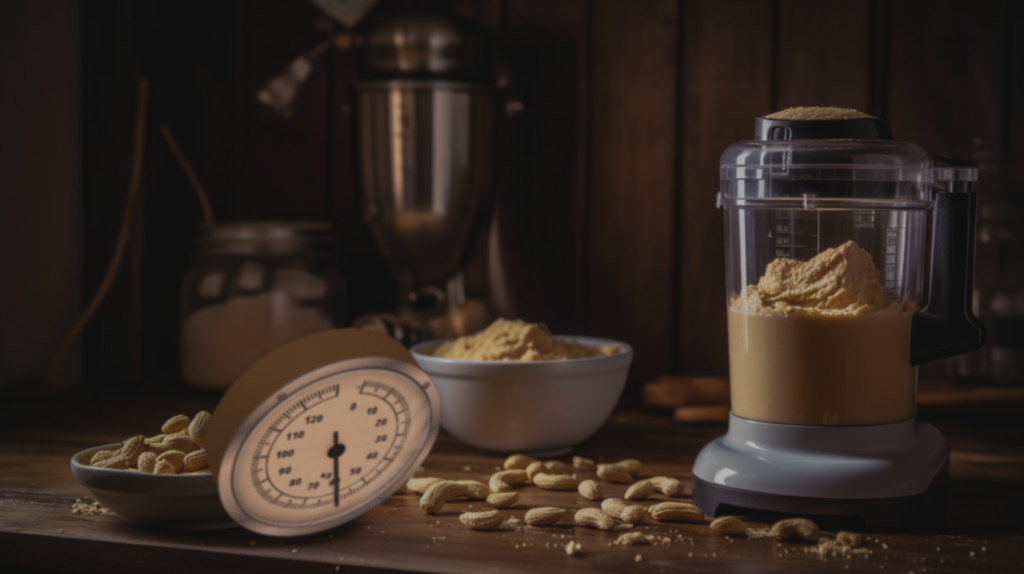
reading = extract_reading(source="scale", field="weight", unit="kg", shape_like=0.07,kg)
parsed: 60,kg
